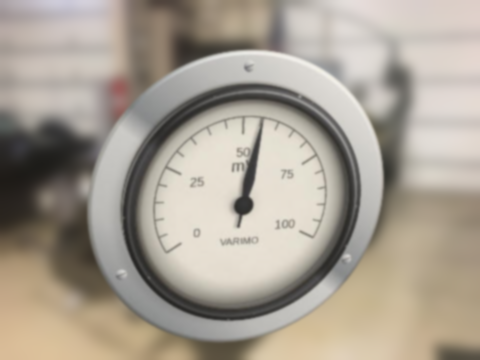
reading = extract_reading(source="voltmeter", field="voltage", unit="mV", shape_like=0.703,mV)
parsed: 55,mV
